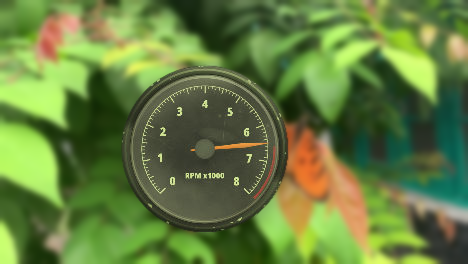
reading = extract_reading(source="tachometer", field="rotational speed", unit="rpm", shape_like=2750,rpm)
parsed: 6500,rpm
